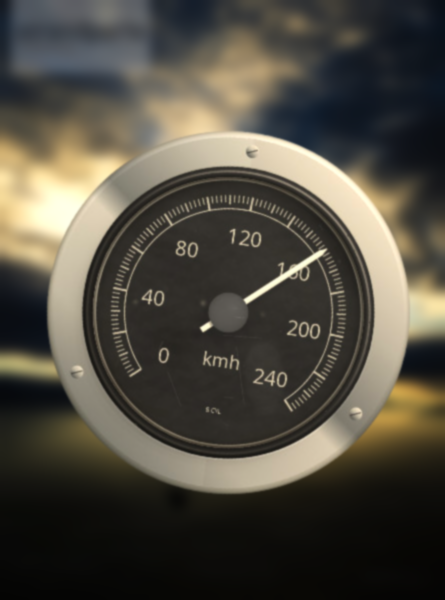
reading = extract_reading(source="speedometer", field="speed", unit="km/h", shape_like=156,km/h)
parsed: 160,km/h
